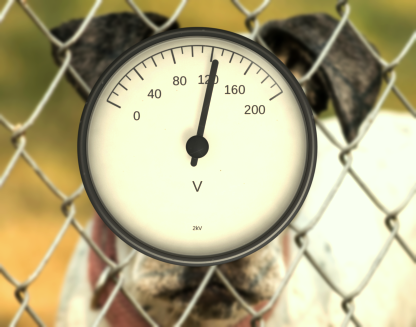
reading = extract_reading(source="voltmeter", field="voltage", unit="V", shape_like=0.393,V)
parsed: 125,V
